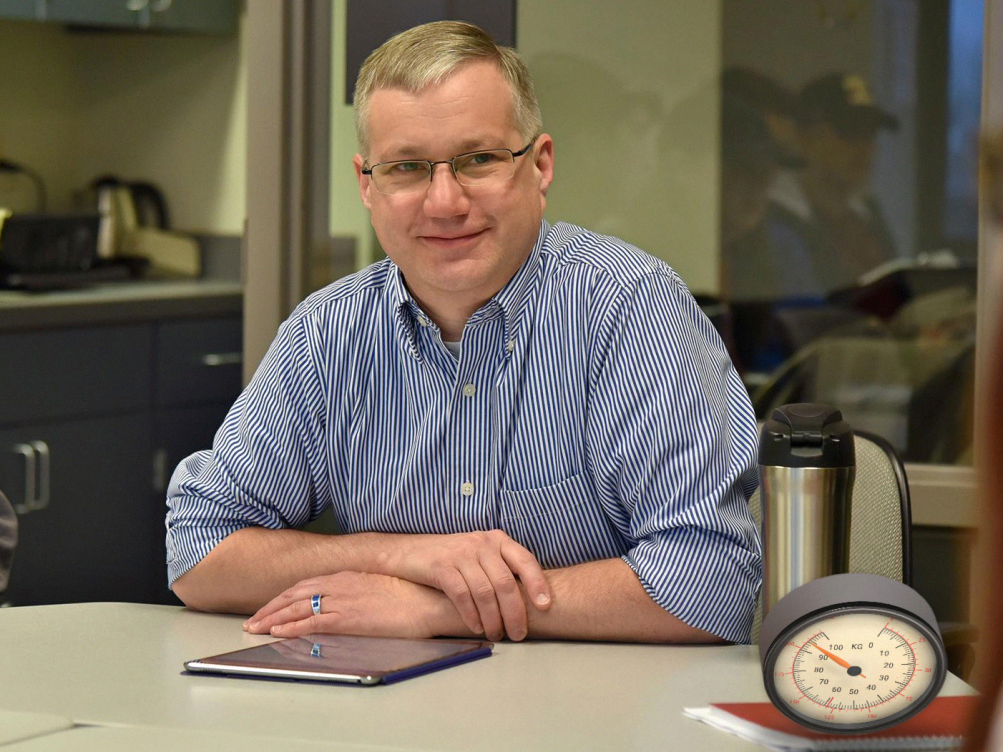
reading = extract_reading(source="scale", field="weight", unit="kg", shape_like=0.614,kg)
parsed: 95,kg
